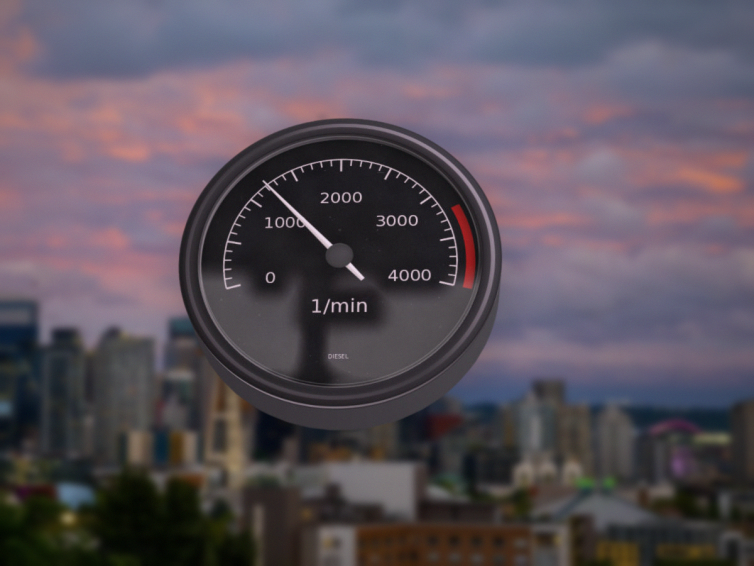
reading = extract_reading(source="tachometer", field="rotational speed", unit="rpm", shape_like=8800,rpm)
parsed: 1200,rpm
